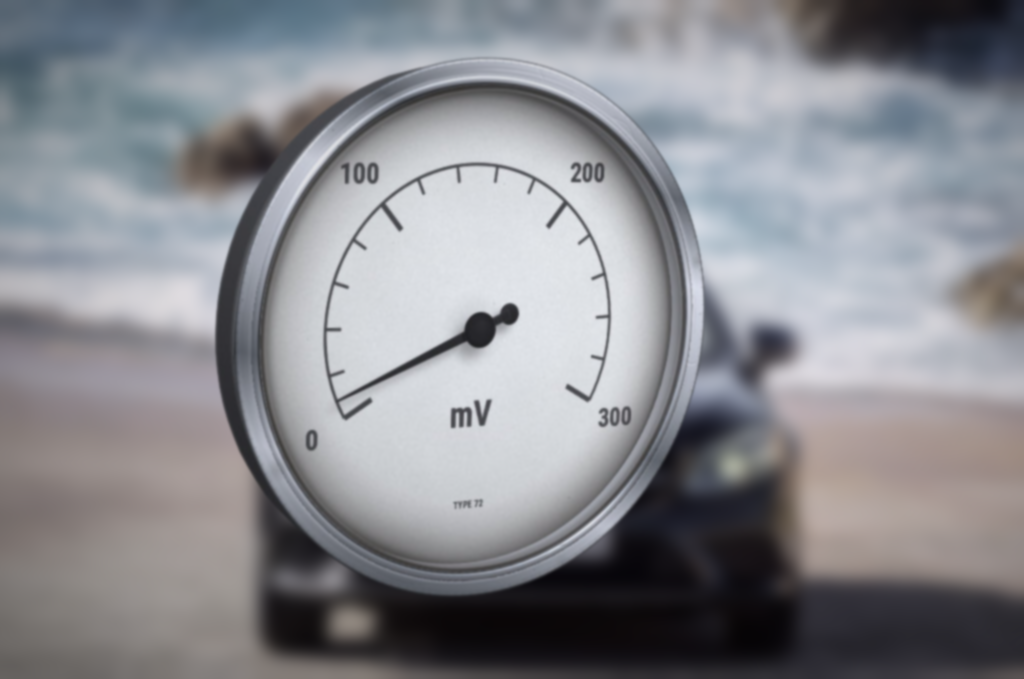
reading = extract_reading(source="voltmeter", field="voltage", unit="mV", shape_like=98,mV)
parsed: 10,mV
